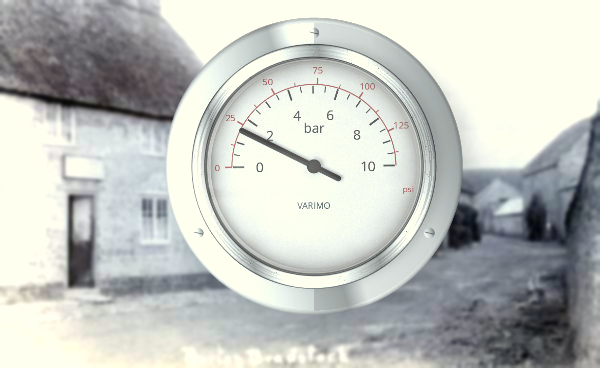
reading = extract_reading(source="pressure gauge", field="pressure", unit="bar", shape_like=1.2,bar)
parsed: 1.5,bar
